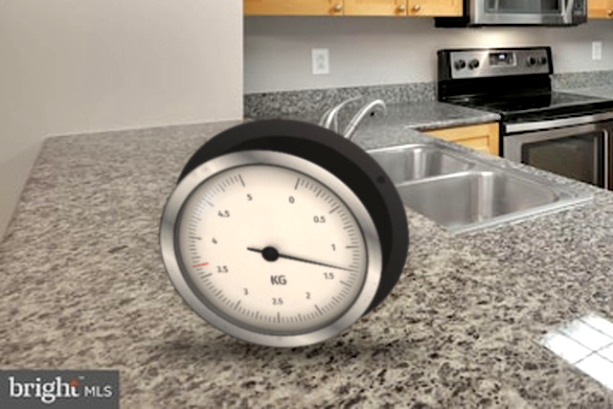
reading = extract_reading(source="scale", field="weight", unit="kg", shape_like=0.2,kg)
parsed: 1.25,kg
